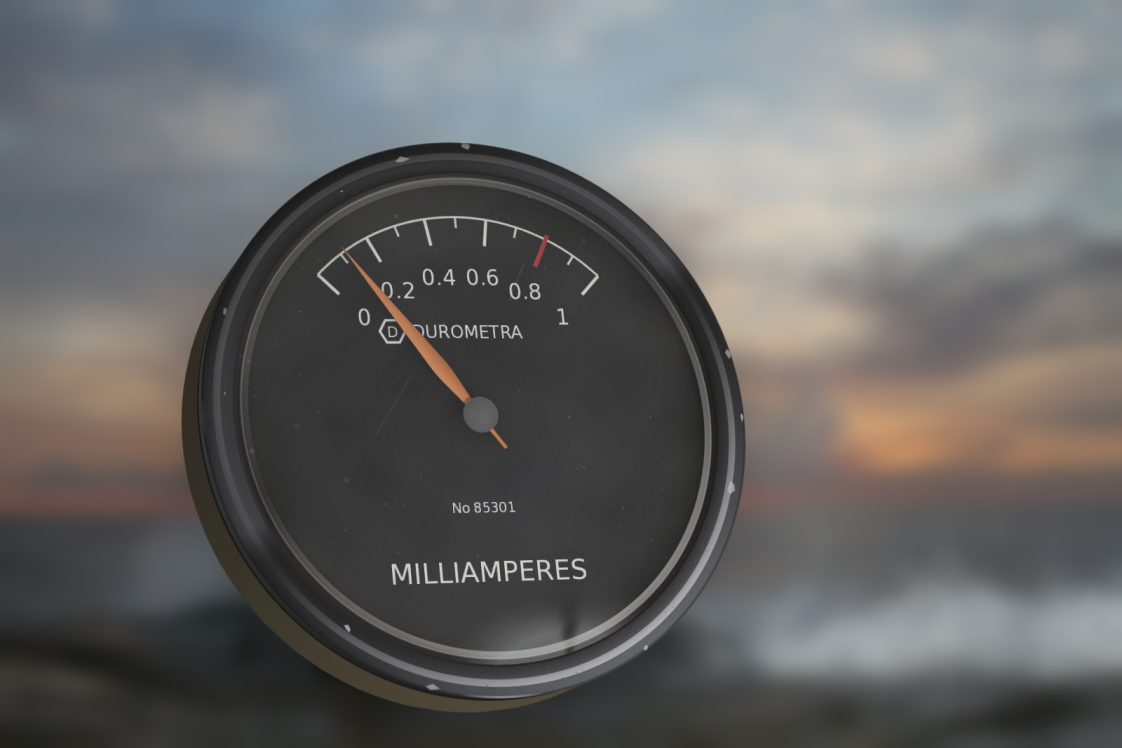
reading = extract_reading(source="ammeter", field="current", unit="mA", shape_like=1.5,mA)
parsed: 0.1,mA
